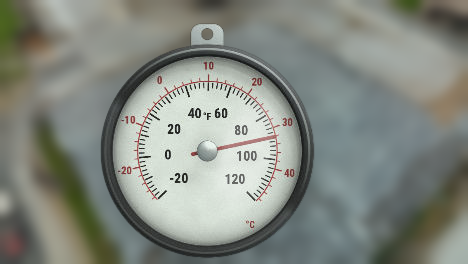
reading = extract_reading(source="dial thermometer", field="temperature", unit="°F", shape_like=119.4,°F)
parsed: 90,°F
